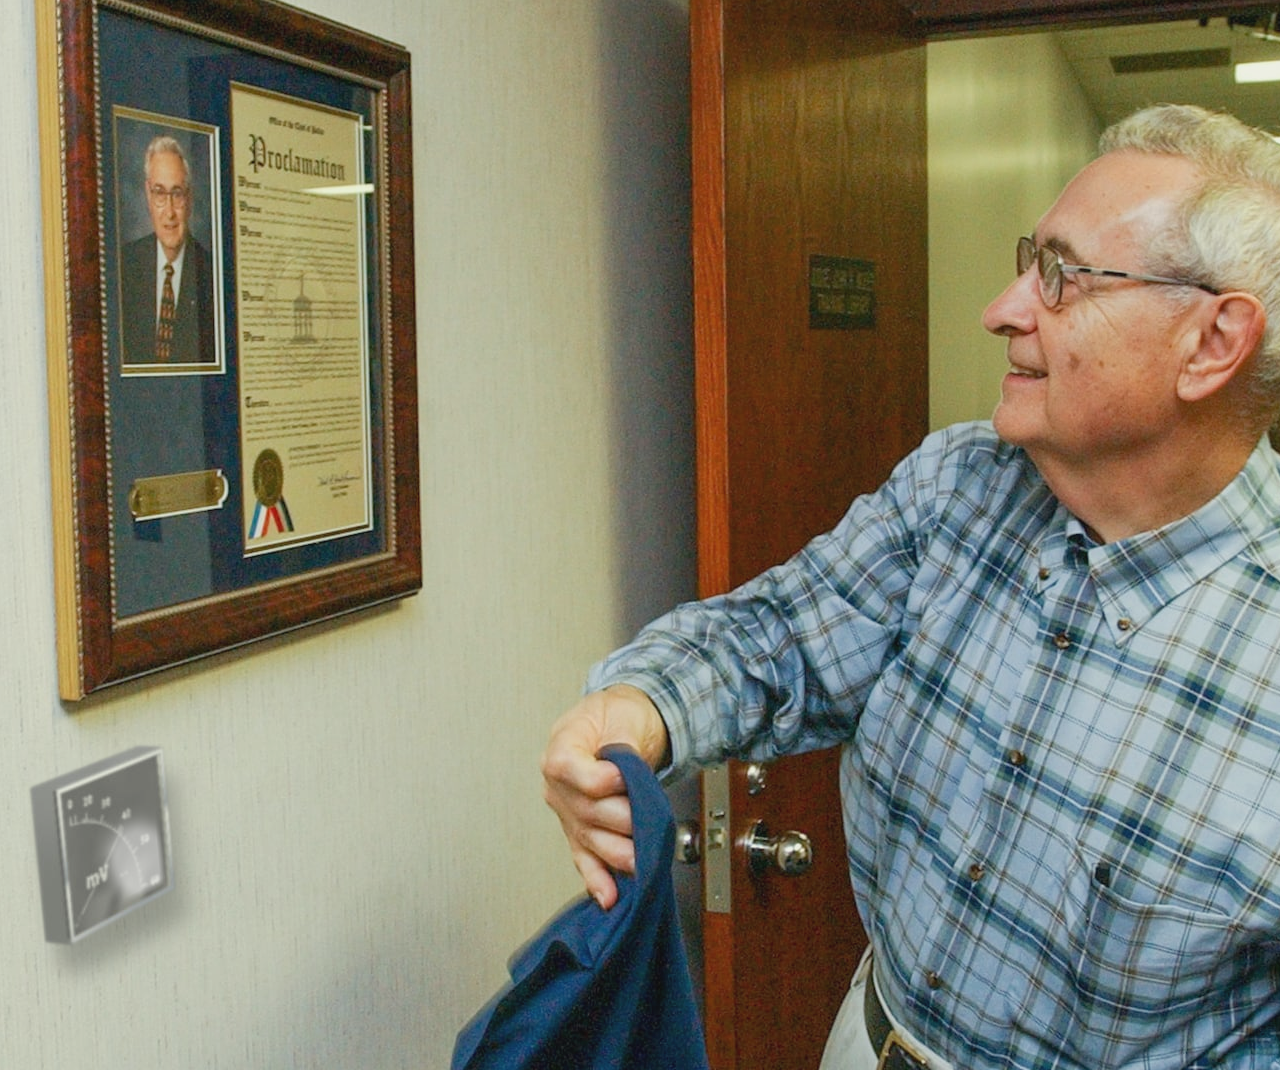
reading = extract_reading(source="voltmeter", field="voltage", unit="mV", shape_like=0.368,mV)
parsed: 40,mV
